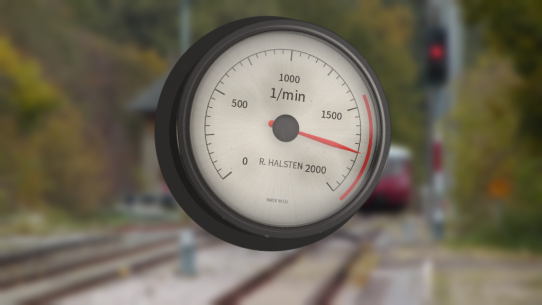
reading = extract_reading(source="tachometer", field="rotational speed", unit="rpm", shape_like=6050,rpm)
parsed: 1750,rpm
